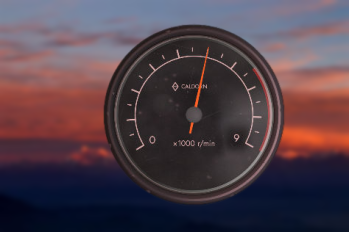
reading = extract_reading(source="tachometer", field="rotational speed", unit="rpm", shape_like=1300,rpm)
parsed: 5000,rpm
